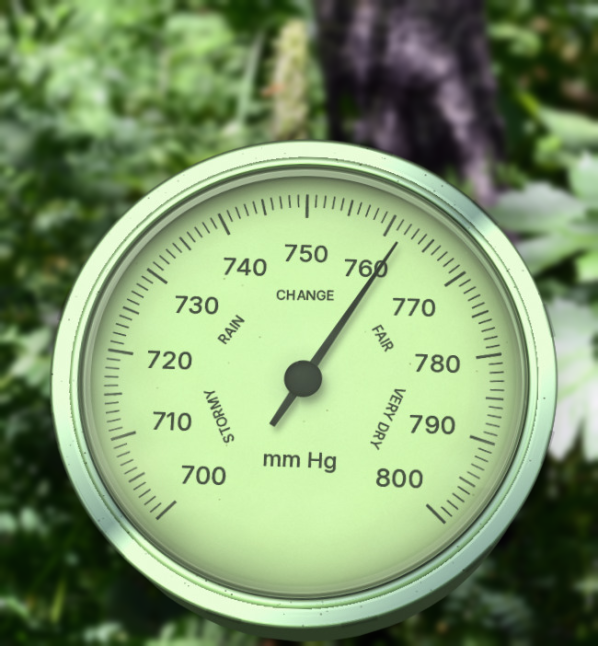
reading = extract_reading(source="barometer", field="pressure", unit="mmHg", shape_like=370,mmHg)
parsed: 762,mmHg
